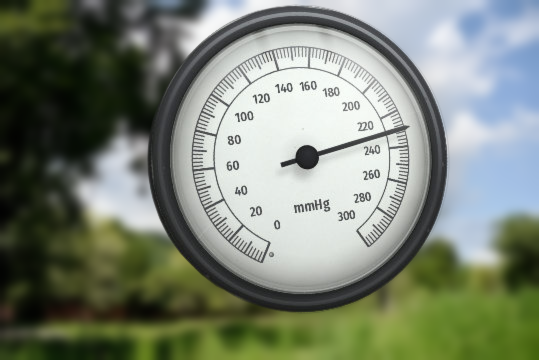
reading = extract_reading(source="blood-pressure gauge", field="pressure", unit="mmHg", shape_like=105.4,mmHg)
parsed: 230,mmHg
